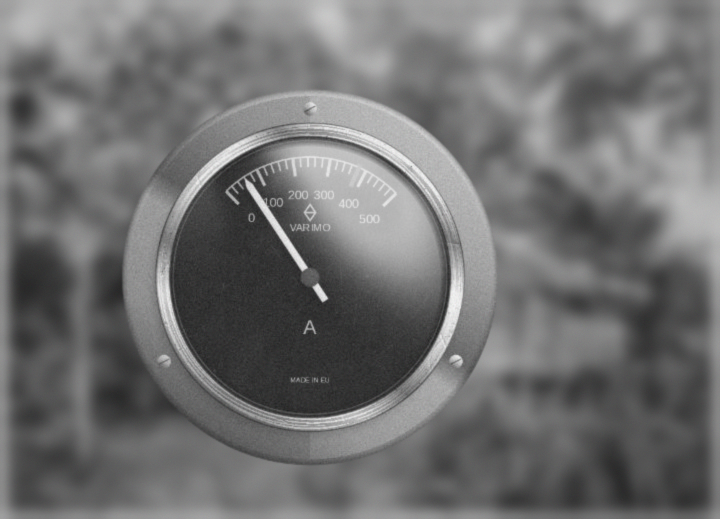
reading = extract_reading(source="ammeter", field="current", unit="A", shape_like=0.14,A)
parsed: 60,A
